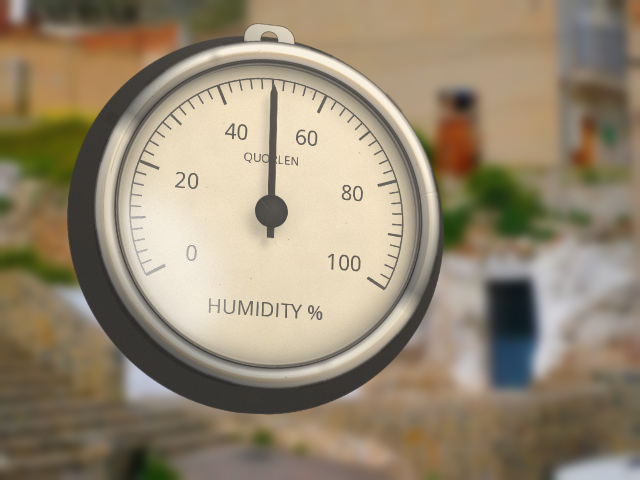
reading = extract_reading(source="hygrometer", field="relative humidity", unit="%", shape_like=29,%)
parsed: 50,%
